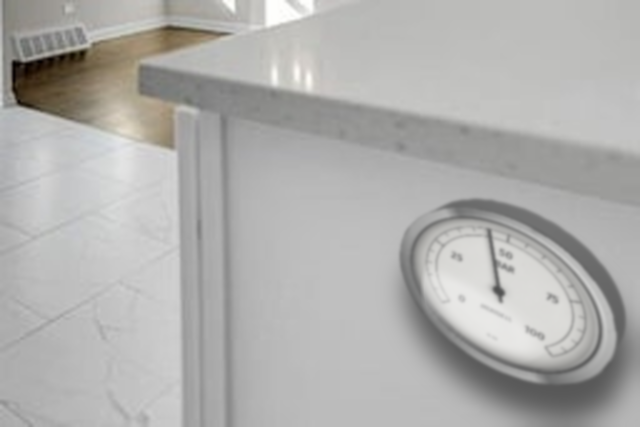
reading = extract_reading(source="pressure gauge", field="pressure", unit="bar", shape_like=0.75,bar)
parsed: 45,bar
